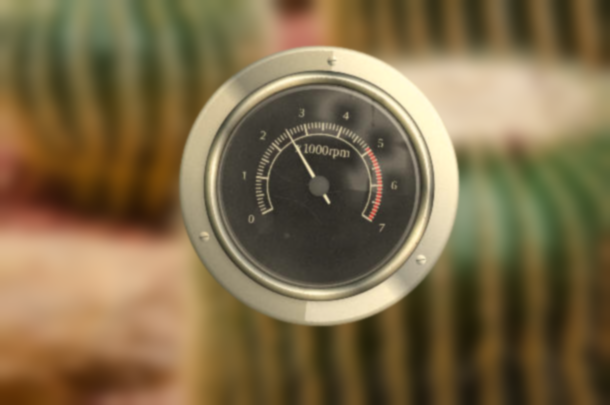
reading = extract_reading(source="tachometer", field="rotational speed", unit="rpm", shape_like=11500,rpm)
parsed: 2500,rpm
